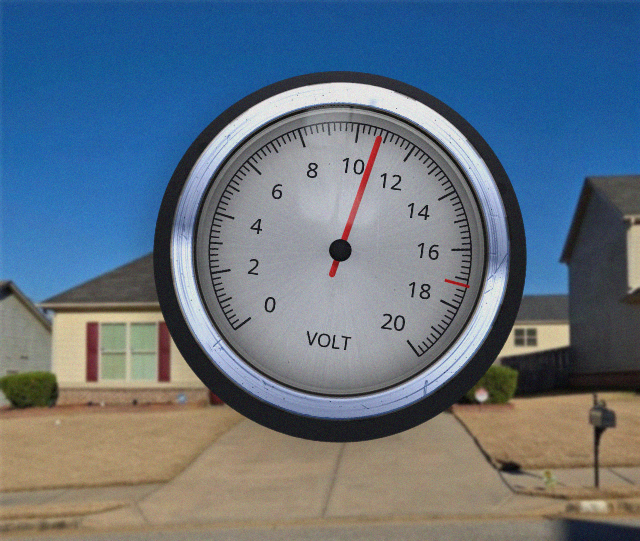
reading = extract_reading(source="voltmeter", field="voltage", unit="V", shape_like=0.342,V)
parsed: 10.8,V
